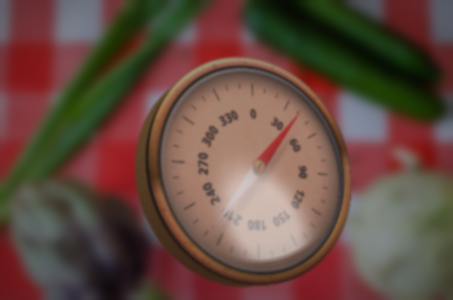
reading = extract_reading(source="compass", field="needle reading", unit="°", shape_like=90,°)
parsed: 40,°
